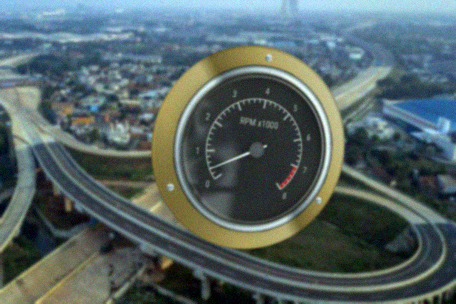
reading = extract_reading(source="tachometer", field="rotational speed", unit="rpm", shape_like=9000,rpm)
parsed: 400,rpm
